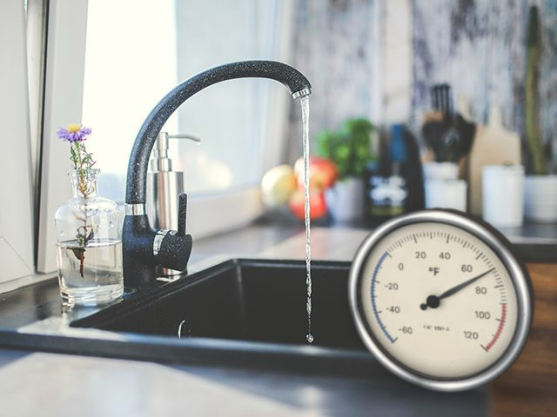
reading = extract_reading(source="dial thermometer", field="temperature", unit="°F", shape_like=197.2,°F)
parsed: 70,°F
